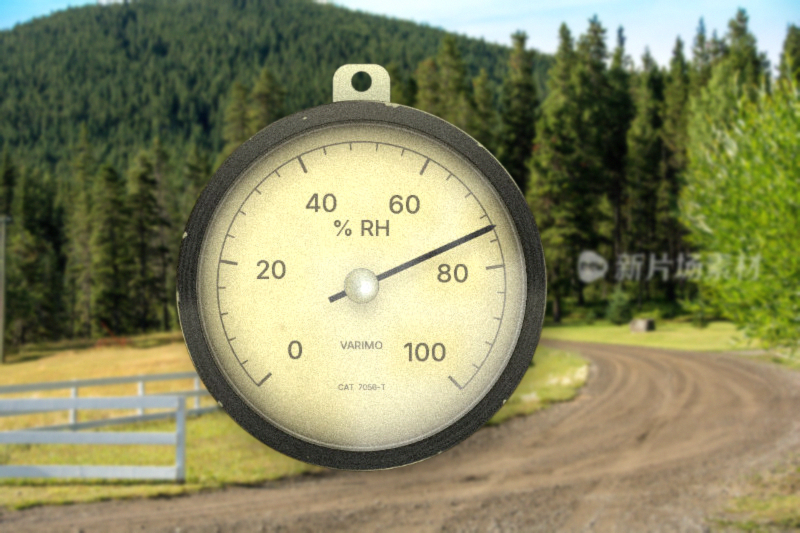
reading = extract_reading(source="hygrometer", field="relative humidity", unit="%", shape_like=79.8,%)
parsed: 74,%
